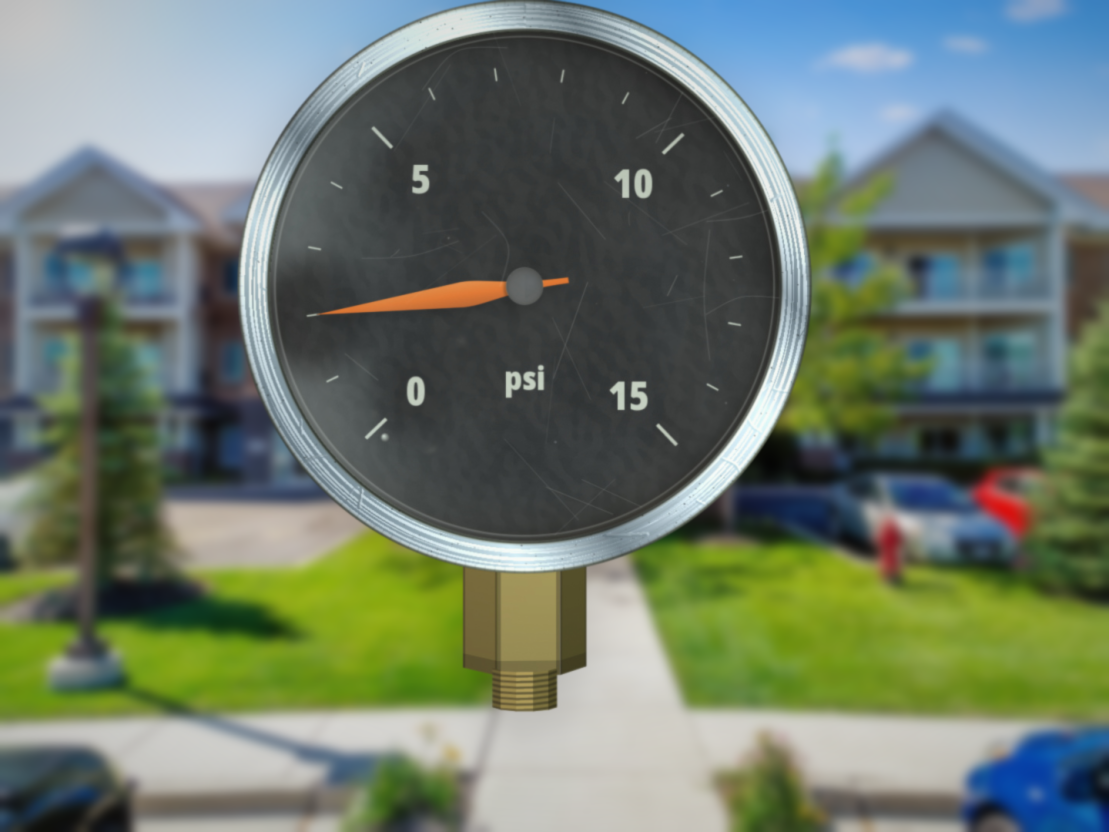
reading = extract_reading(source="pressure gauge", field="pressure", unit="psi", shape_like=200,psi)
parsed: 2,psi
